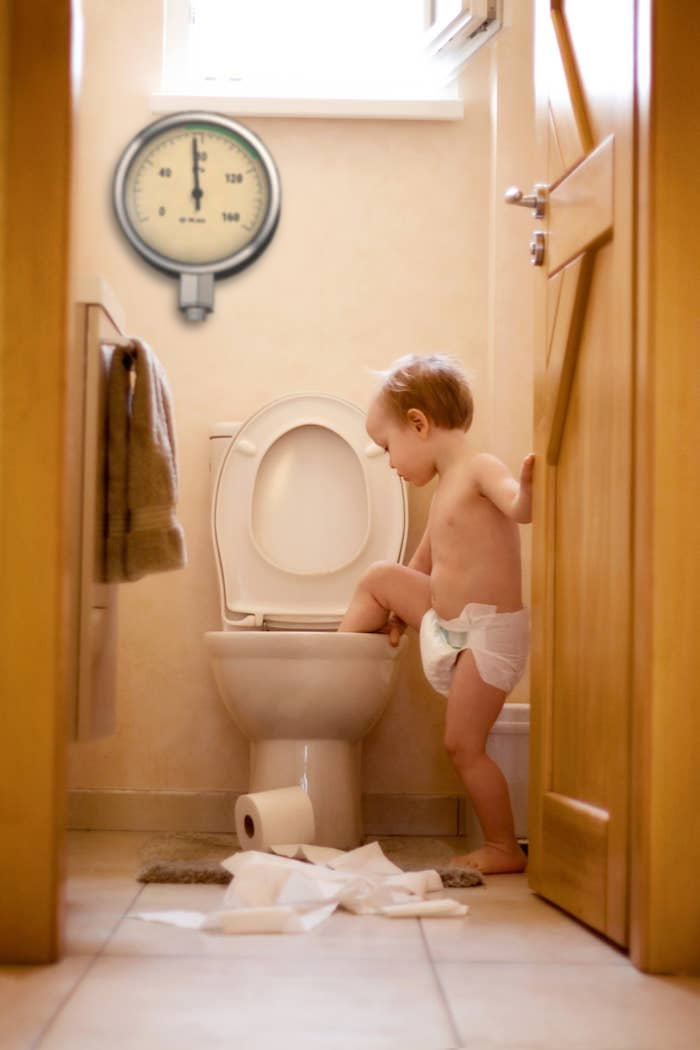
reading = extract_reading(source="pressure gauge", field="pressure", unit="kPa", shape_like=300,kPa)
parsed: 75,kPa
